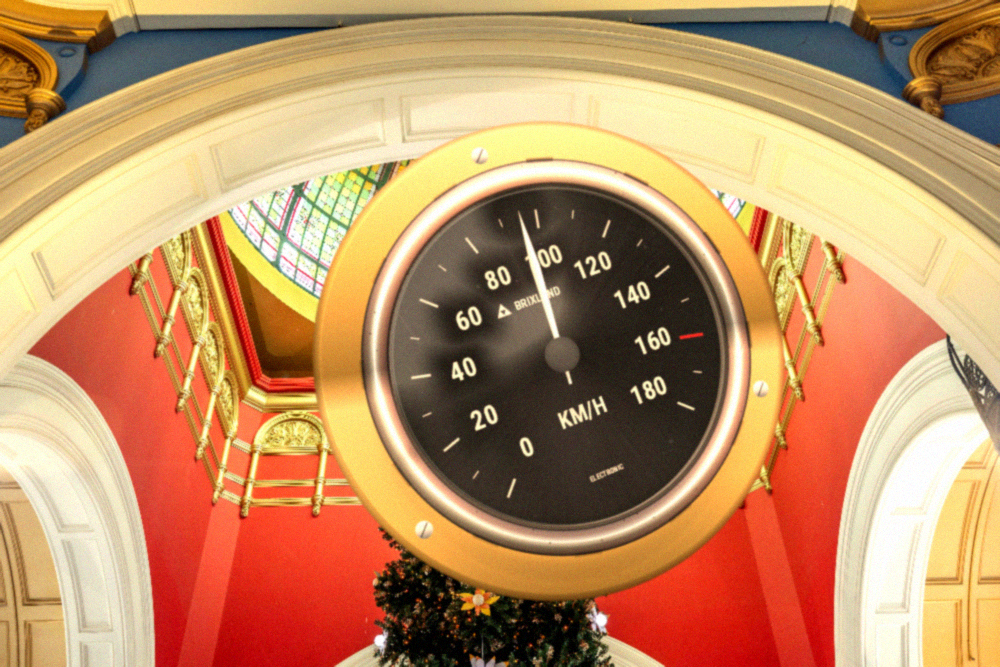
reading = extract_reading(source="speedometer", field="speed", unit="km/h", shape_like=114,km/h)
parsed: 95,km/h
